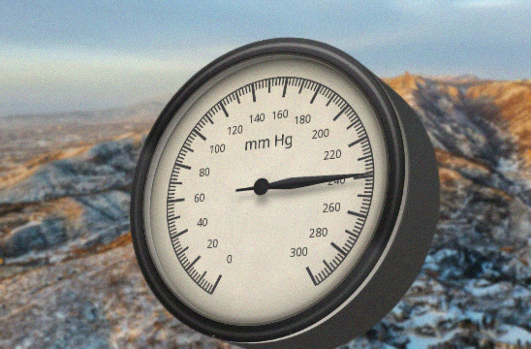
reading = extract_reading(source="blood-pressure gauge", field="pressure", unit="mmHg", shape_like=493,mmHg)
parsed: 240,mmHg
